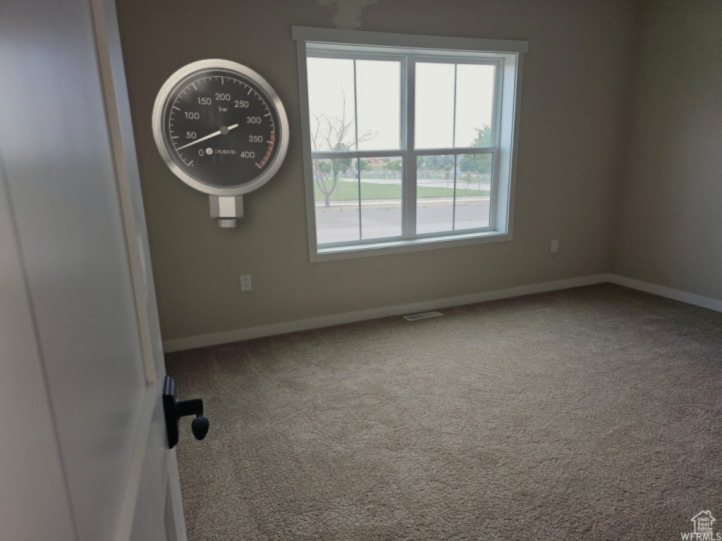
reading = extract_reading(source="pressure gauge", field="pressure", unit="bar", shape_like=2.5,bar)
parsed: 30,bar
